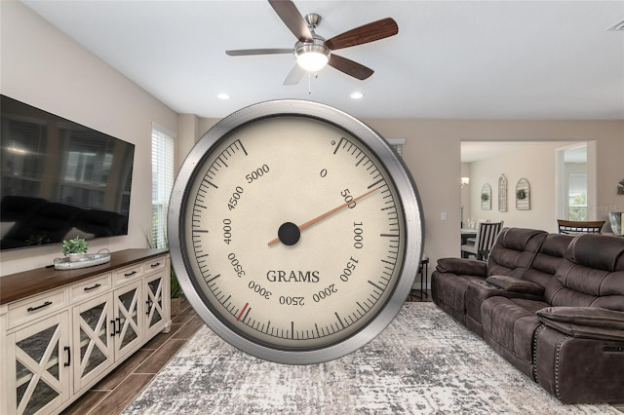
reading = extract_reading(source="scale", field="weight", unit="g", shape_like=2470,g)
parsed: 550,g
